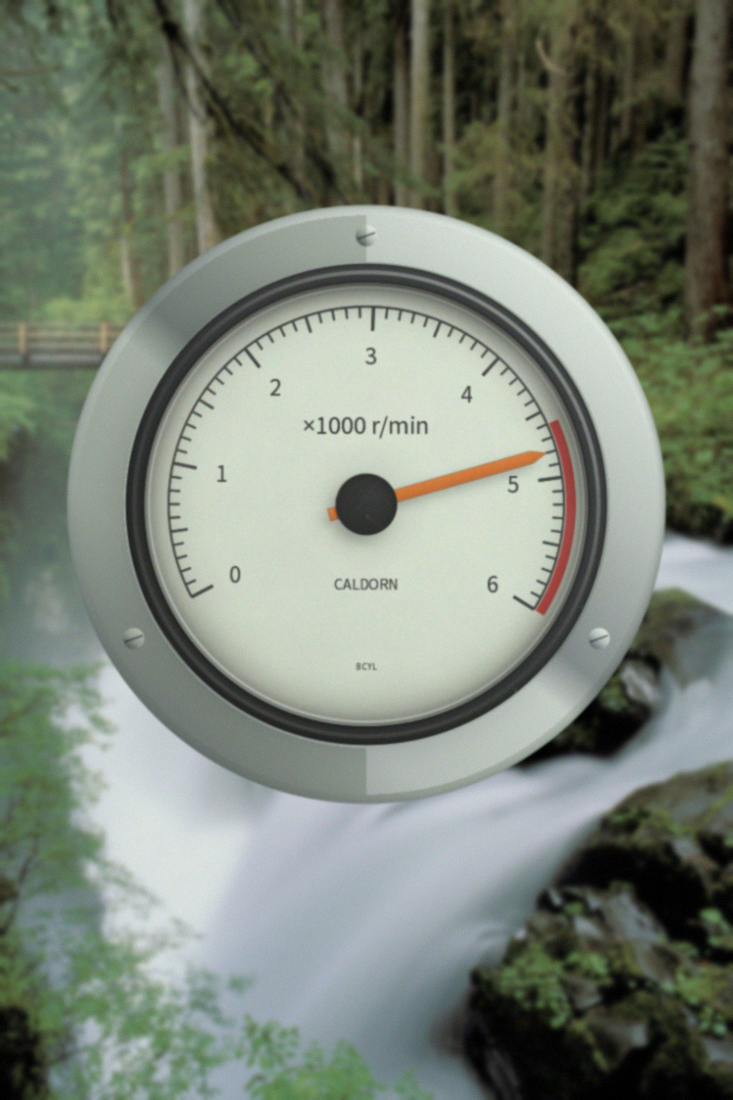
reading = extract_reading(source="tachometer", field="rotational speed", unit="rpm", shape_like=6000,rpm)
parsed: 4800,rpm
